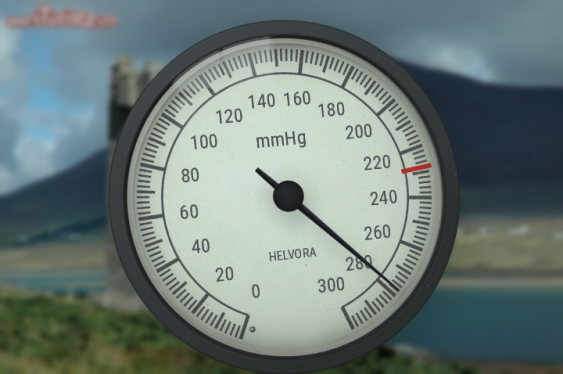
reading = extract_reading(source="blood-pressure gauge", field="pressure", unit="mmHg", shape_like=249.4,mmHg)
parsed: 278,mmHg
